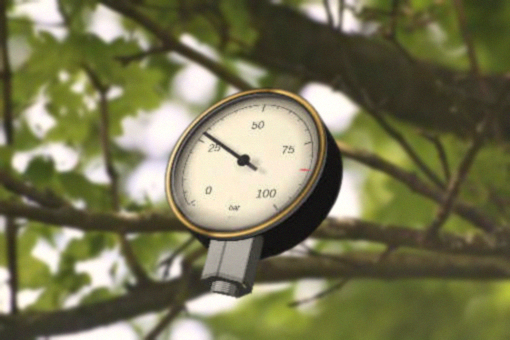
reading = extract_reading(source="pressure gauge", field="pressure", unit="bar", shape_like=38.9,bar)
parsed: 27.5,bar
